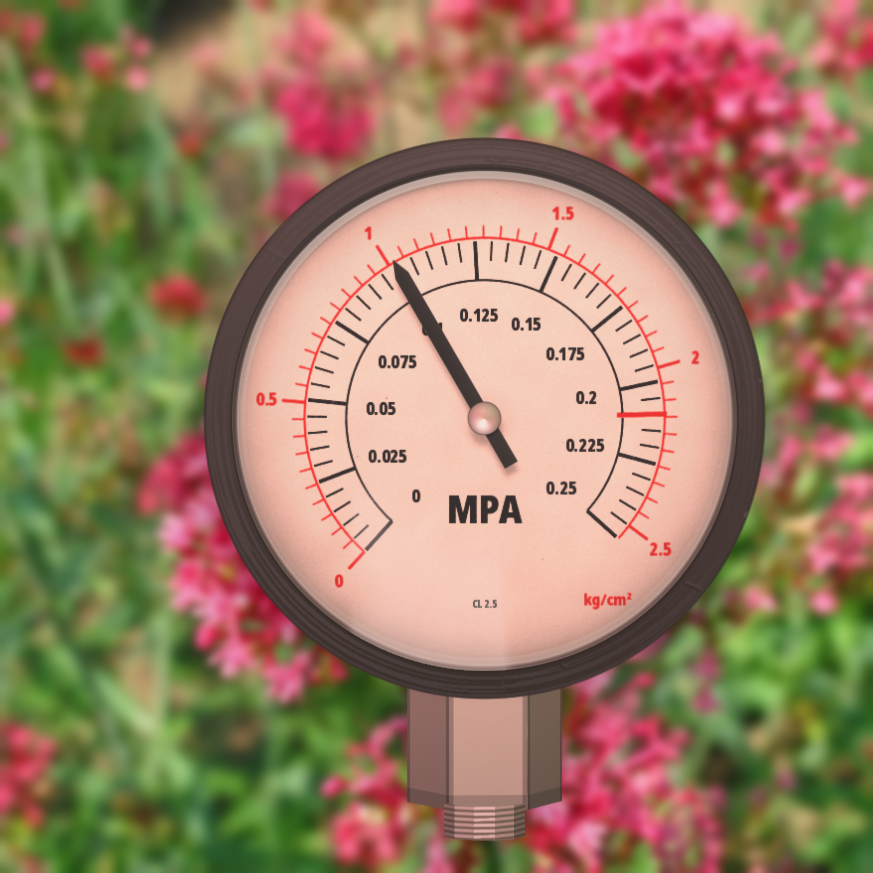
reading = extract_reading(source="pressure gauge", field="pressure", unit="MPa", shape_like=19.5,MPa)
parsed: 0.1,MPa
